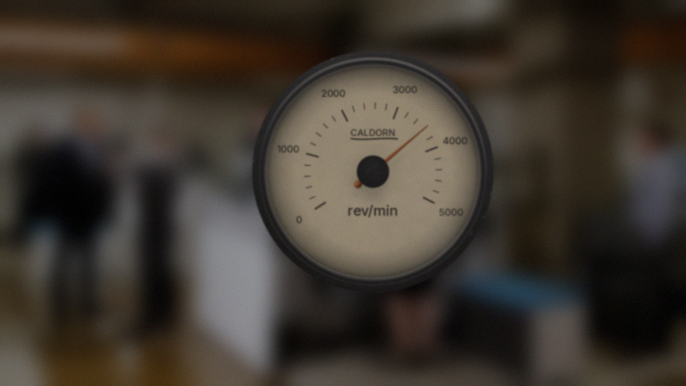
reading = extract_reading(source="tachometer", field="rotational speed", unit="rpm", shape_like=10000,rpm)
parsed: 3600,rpm
